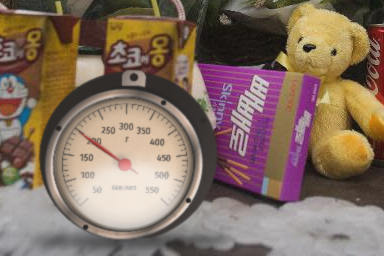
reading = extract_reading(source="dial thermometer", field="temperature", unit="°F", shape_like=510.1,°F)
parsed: 200,°F
